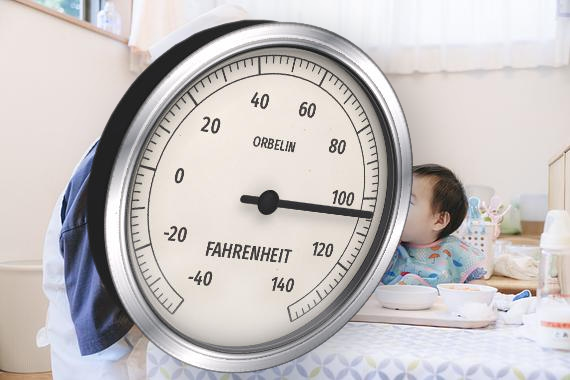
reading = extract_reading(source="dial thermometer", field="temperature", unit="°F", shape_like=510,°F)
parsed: 104,°F
